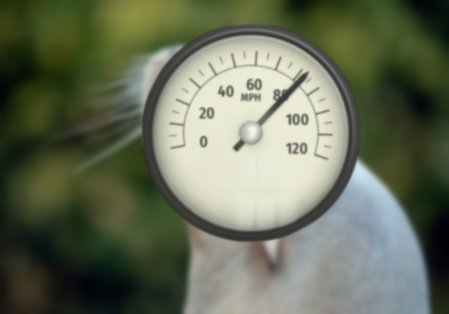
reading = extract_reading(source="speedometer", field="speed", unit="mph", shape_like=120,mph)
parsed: 82.5,mph
